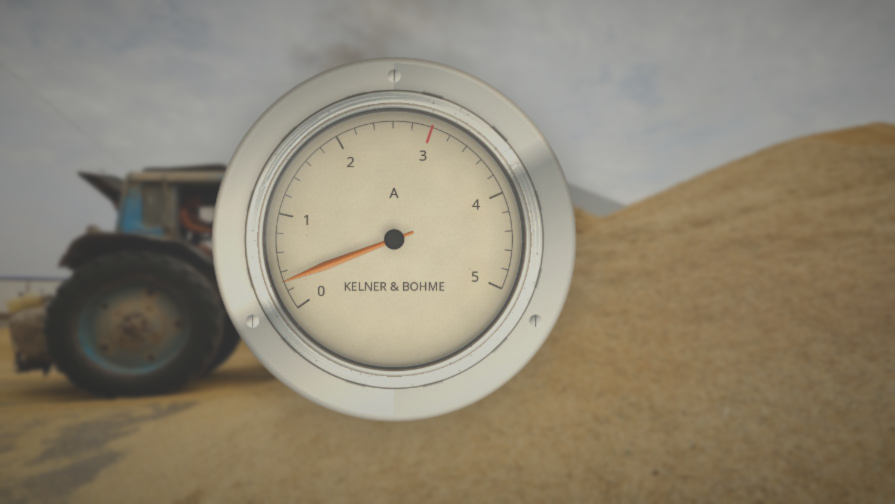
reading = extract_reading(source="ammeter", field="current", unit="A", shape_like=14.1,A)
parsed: 0.3,A
